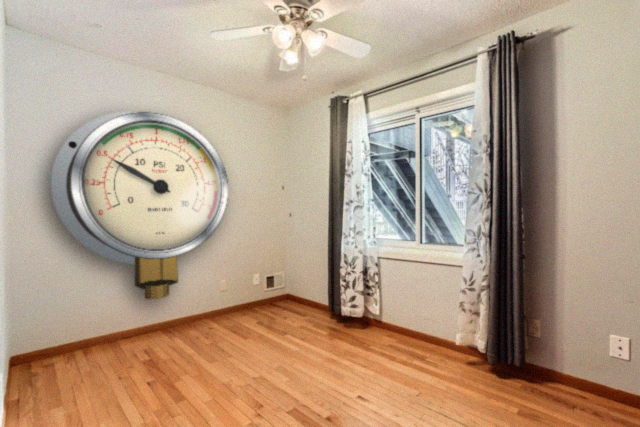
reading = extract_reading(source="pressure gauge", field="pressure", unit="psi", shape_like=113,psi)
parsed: 7,psi
